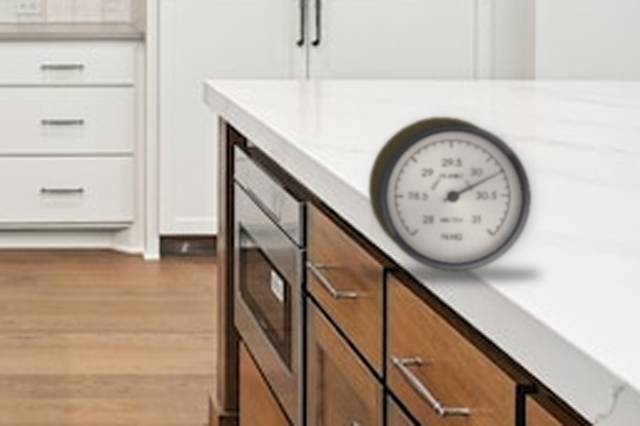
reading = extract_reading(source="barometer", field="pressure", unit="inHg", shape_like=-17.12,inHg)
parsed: 30.2,inHg
